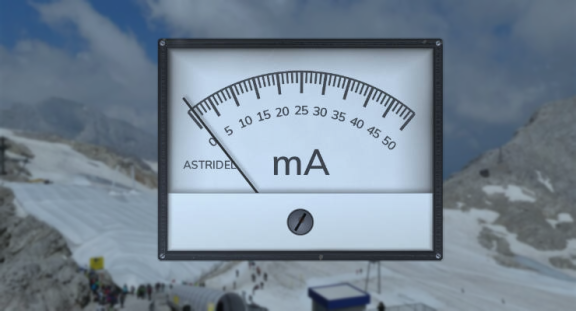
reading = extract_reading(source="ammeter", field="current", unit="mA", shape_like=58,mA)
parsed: 1,mA
